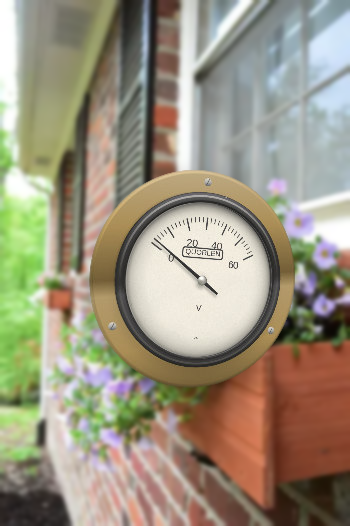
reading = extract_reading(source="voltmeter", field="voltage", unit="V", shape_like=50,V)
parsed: 2,V
